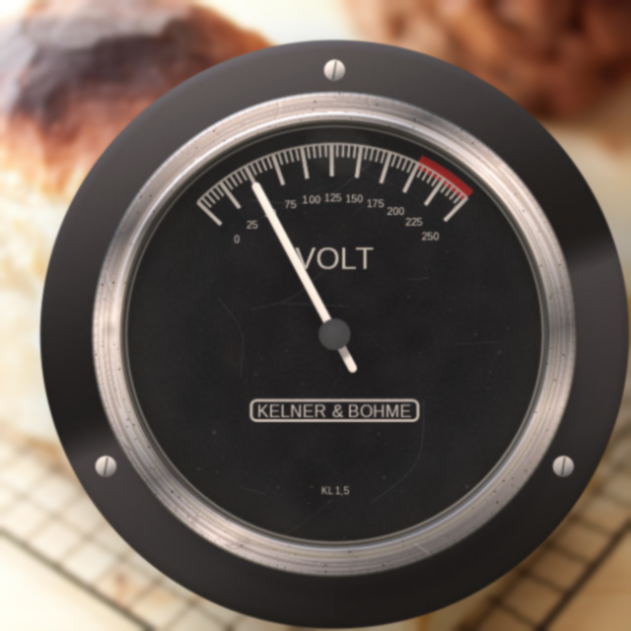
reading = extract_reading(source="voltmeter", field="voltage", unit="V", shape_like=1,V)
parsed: 50,V
